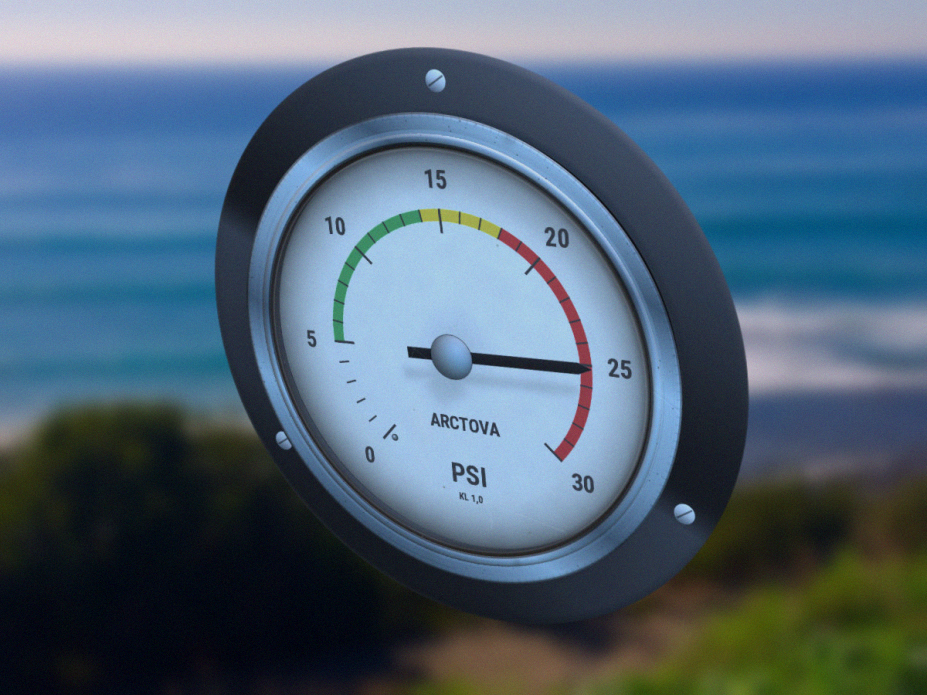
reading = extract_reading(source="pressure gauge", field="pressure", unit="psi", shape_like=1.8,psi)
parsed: 25,psi
